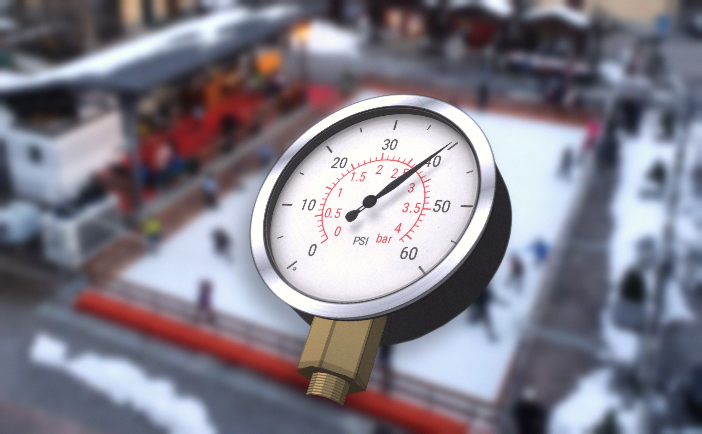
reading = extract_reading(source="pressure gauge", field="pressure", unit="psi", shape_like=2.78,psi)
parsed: 40,psi
